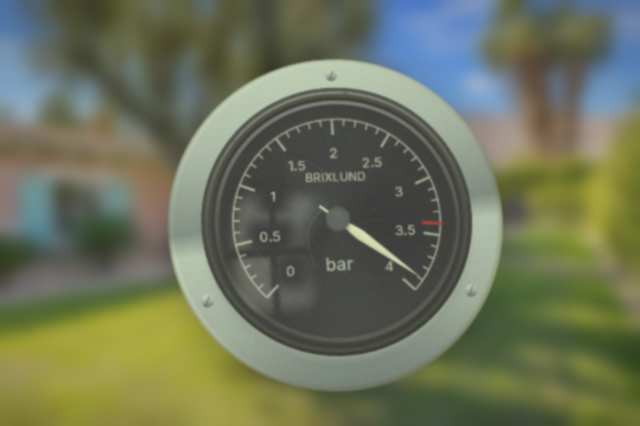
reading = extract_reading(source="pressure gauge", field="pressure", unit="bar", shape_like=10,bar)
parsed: 3.9,bar
